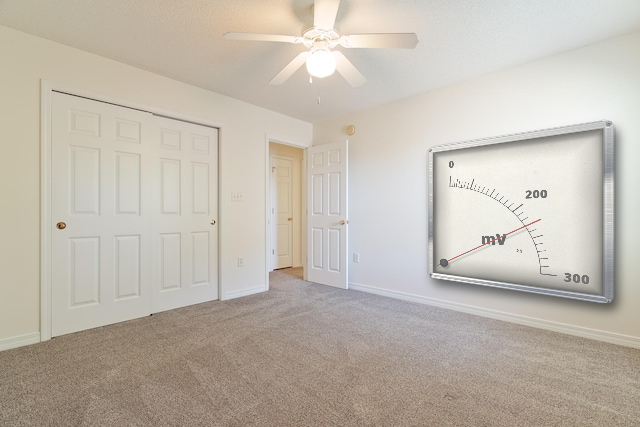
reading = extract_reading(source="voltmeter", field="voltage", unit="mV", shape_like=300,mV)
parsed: 230,mV
